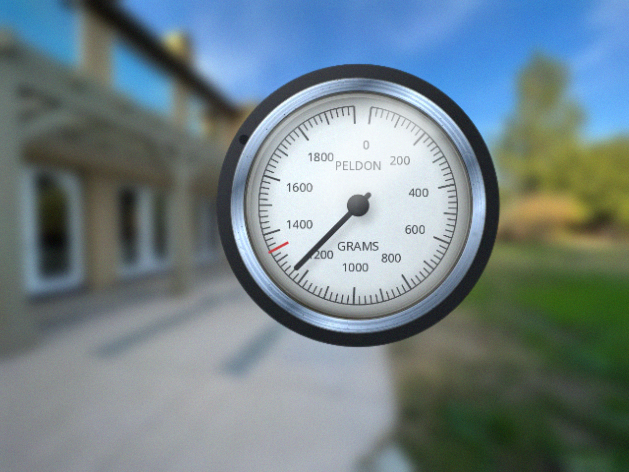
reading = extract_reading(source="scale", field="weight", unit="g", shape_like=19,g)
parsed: 1240,g
